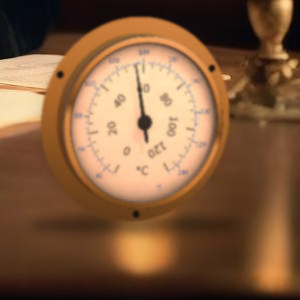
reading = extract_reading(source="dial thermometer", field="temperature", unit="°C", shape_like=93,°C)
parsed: 56,°C
